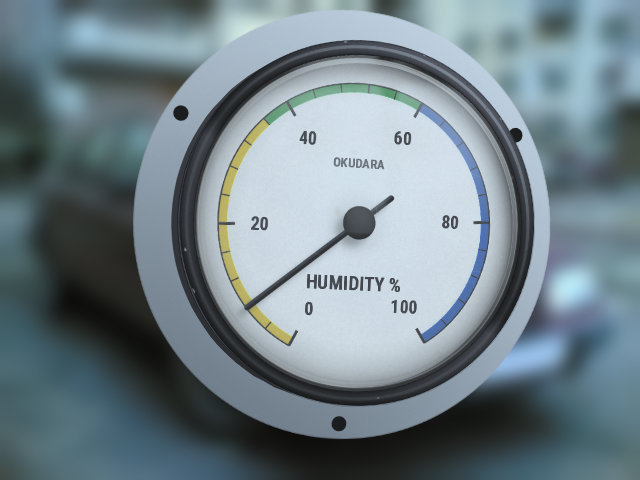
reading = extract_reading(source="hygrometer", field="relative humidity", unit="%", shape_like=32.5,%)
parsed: 8,%
